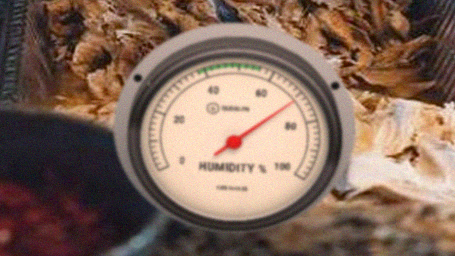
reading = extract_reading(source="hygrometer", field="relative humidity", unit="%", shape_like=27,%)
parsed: 70,%
